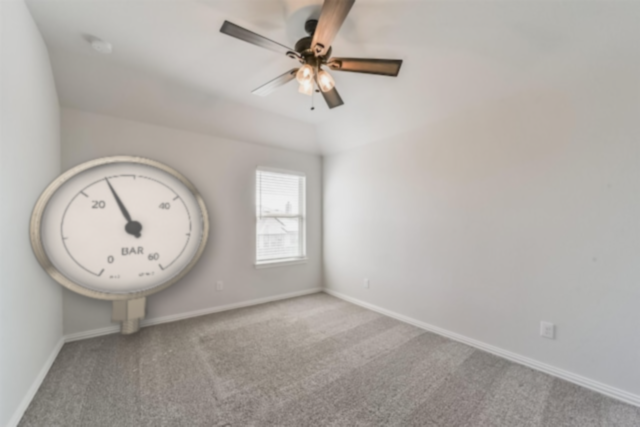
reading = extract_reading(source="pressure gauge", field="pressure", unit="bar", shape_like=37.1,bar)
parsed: 25,bar
